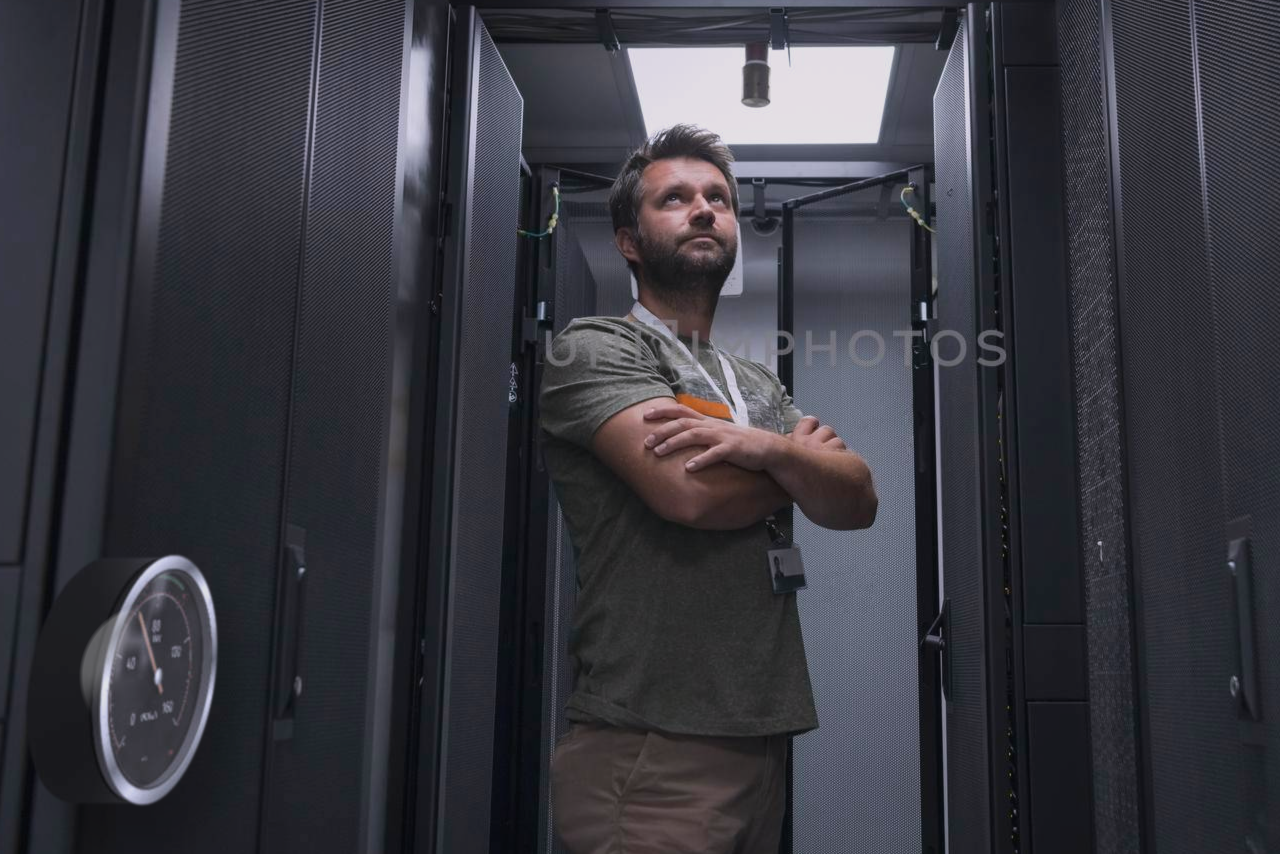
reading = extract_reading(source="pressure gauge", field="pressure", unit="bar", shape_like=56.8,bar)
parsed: 60,bar
